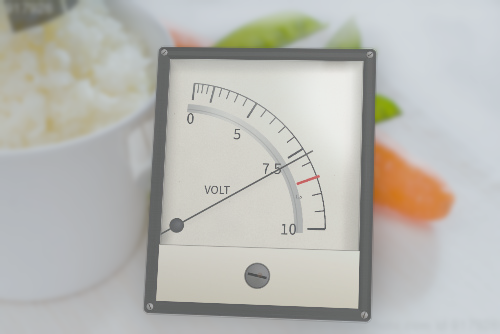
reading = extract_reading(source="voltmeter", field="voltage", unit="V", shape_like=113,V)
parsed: 7.75,V
